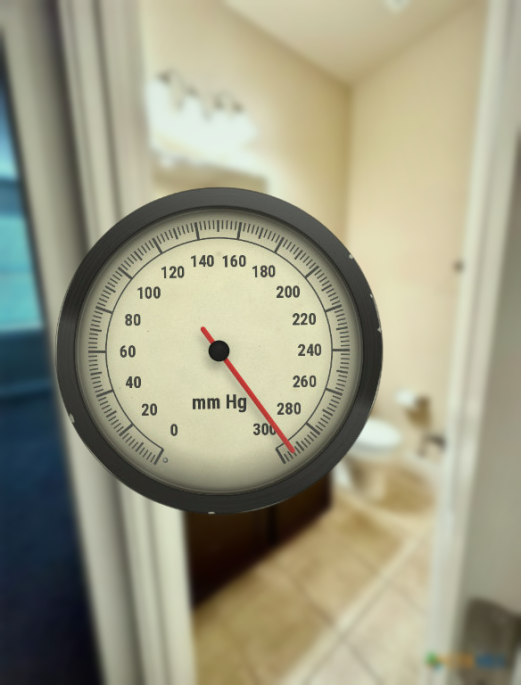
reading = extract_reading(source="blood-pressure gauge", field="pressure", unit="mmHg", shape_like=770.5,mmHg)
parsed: 294,mmHg
